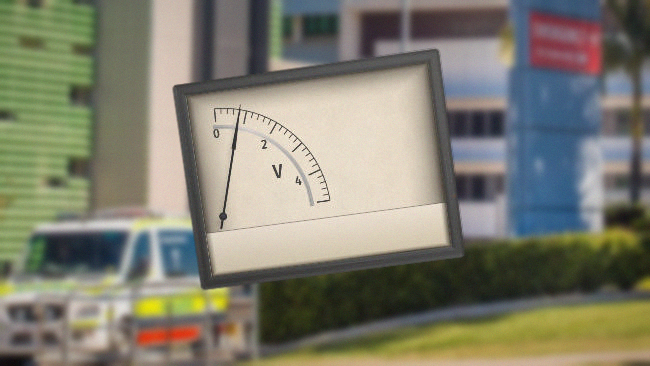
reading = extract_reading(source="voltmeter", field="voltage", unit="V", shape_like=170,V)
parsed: 0.8,V
